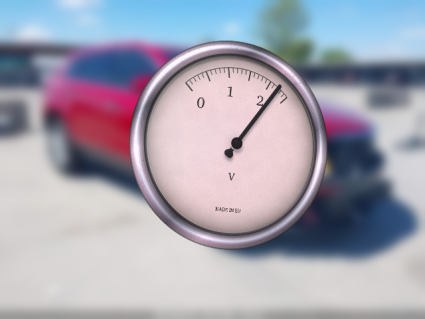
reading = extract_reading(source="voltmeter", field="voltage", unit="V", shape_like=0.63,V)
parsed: 2.2,V
